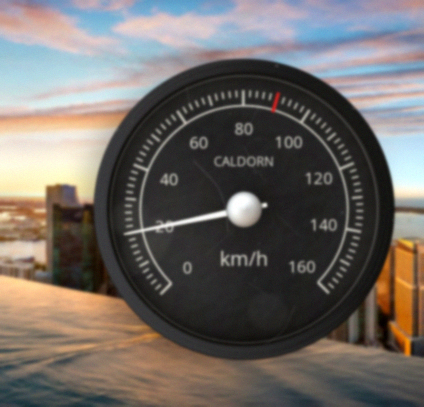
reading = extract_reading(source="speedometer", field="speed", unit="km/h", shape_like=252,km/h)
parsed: 20,km/h
